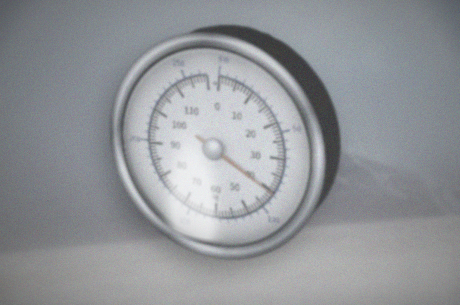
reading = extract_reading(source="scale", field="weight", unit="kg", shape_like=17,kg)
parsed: 40,kg
